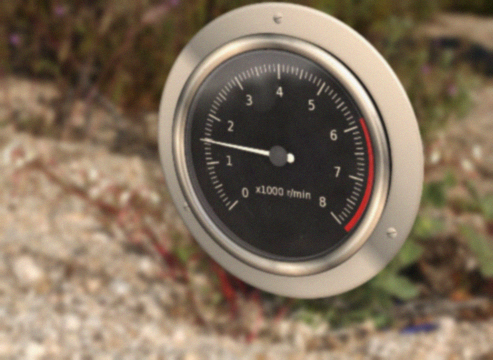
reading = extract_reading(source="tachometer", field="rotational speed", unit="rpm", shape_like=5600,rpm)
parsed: 1500,rpm
